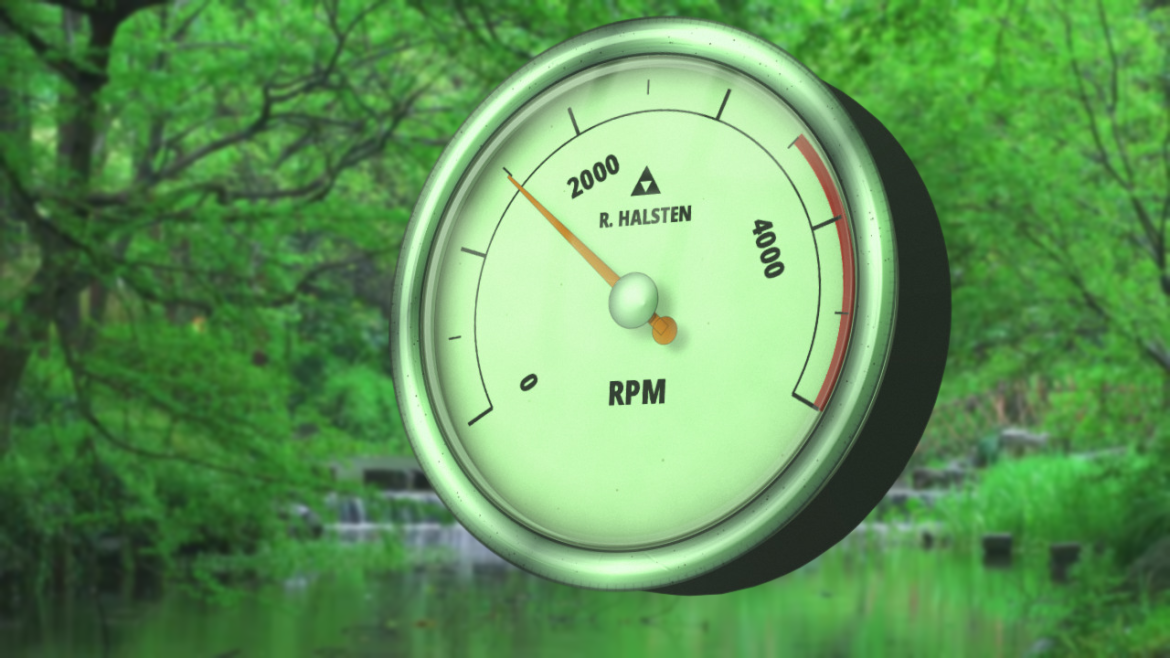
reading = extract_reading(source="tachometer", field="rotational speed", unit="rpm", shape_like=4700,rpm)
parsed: 1500,rpm
